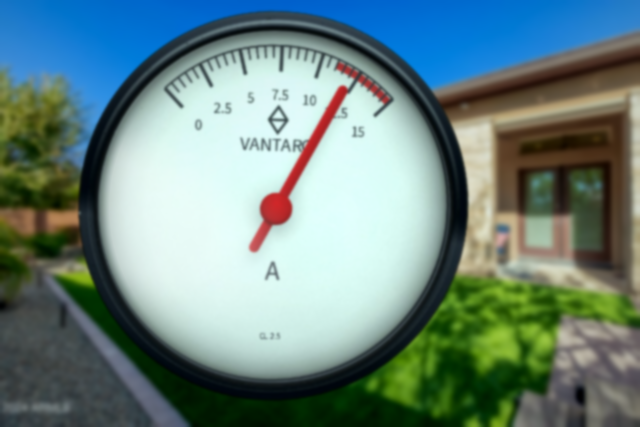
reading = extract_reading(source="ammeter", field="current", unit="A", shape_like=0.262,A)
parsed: 12,A
